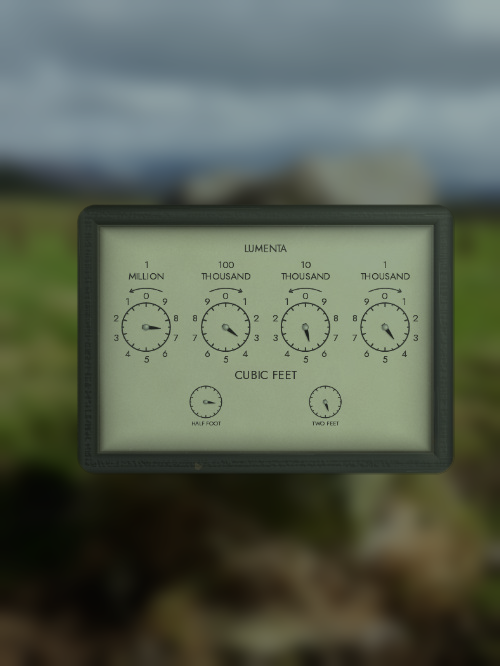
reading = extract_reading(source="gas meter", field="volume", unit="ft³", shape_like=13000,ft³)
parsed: 735400,ft³
